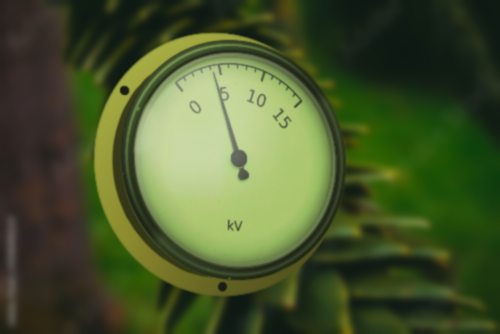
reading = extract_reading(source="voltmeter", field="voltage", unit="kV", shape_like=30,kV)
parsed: 4,kV
